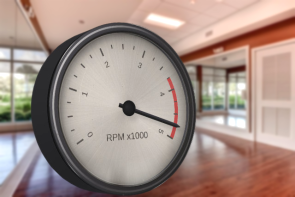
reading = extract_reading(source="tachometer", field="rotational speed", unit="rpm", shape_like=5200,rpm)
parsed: 4750,rpm
